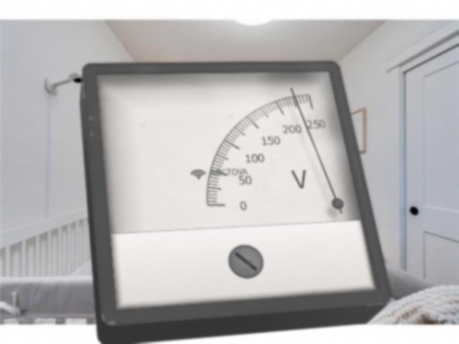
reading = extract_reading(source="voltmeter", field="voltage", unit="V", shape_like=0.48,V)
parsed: 225,V
